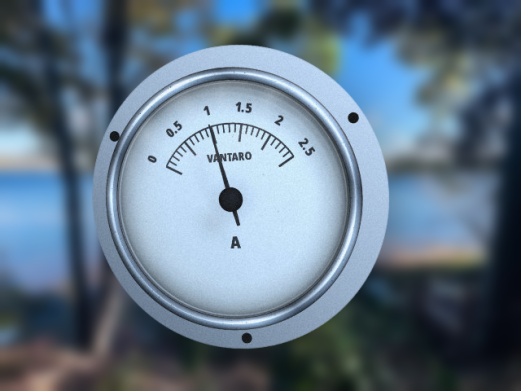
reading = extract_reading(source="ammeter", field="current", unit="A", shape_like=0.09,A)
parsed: 1,A
